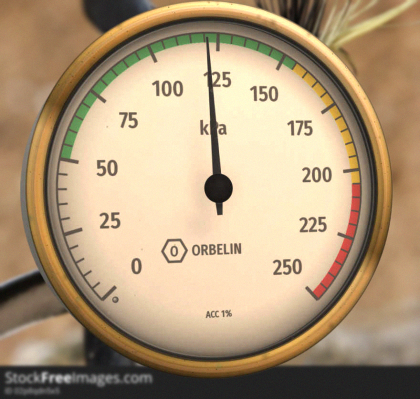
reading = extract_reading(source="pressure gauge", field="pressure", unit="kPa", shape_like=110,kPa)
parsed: 120,kPa
